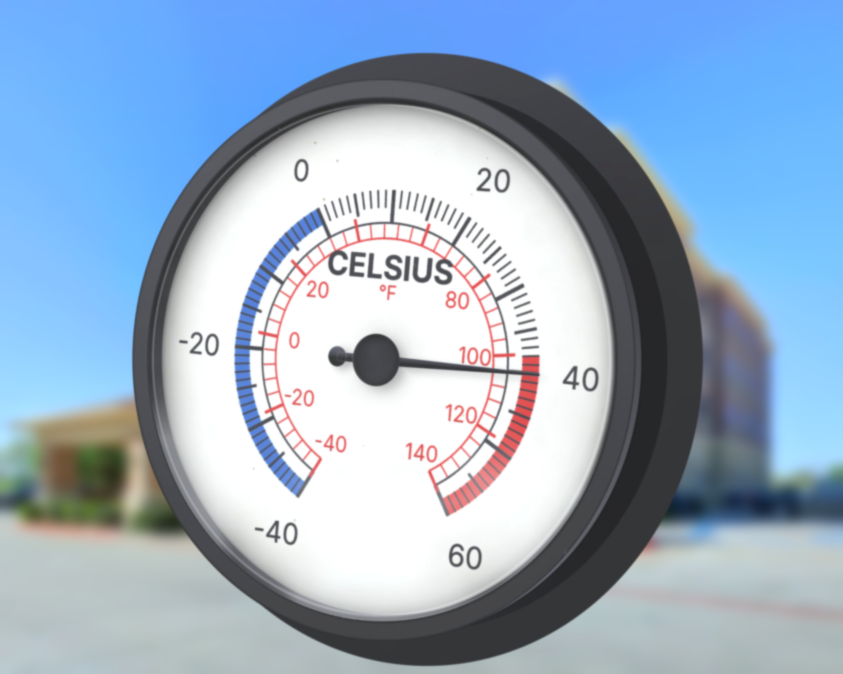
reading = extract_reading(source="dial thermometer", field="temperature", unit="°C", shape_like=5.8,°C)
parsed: 40,°C
